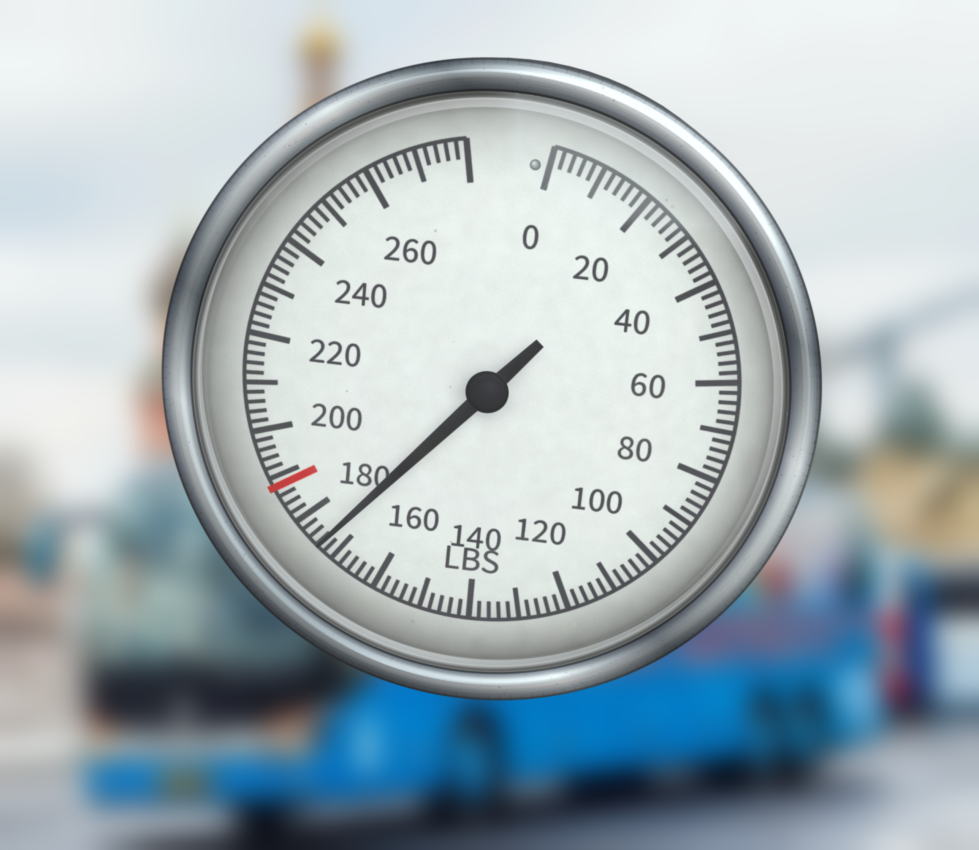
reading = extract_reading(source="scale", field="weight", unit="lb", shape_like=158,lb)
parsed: 174,lb
